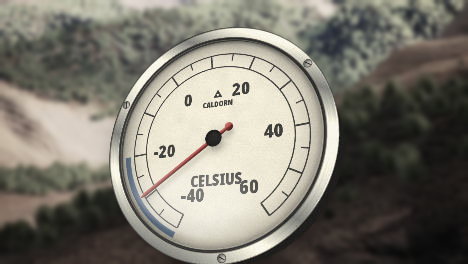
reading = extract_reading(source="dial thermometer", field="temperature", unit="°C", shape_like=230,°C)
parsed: -30,°C
